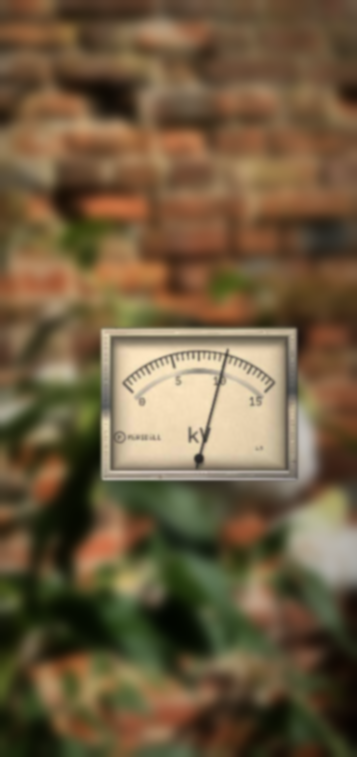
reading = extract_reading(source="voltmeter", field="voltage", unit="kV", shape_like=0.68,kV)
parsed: 10,kV
